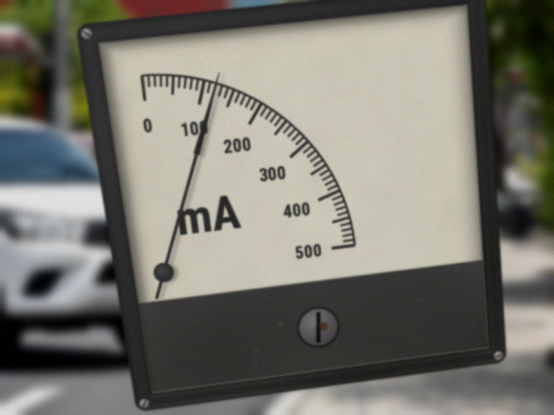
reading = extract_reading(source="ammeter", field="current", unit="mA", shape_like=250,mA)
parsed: 120,mA
